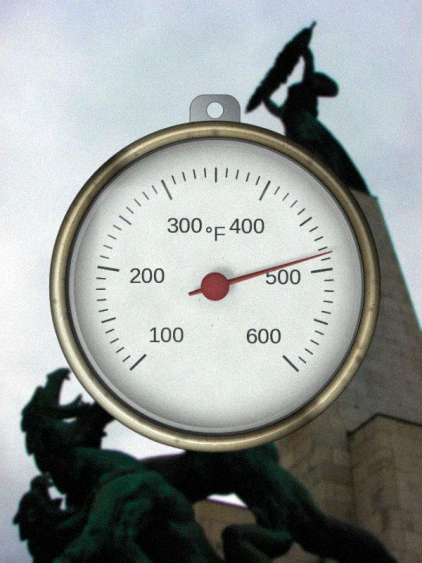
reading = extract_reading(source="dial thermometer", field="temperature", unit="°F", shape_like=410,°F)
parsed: 485,°F
